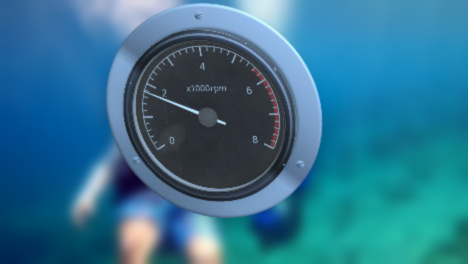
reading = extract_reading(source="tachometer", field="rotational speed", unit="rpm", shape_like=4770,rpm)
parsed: 1800,rpm
